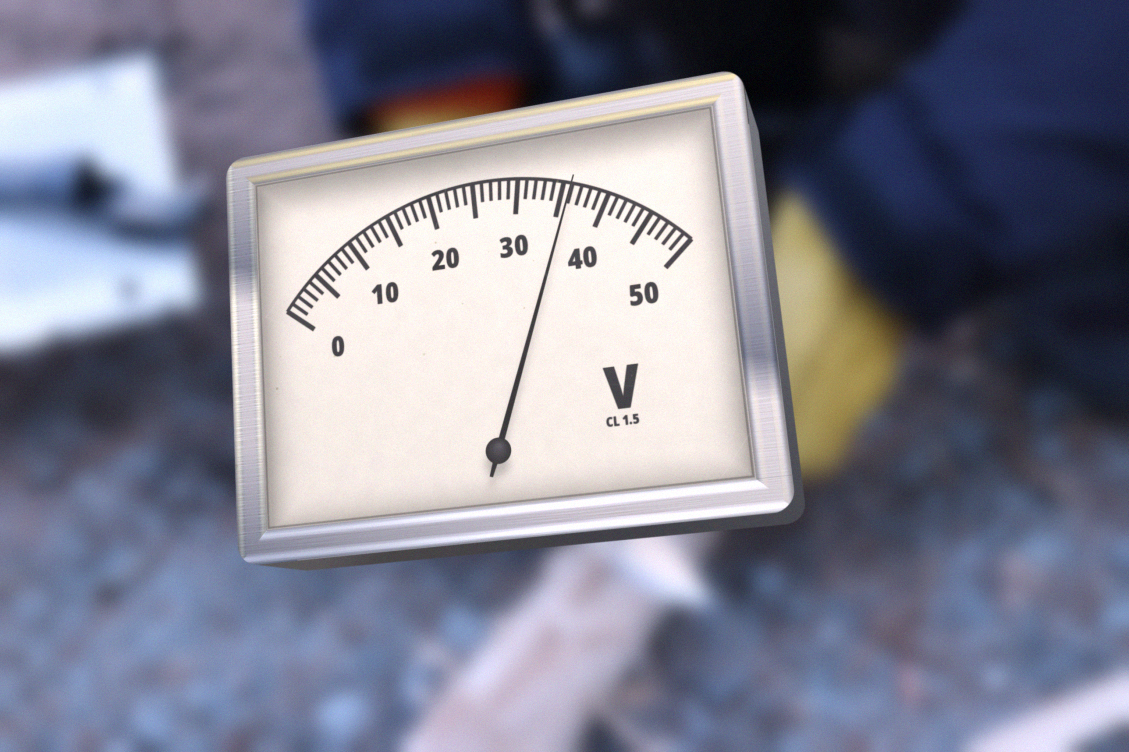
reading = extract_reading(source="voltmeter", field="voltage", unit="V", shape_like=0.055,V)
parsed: 36,V
